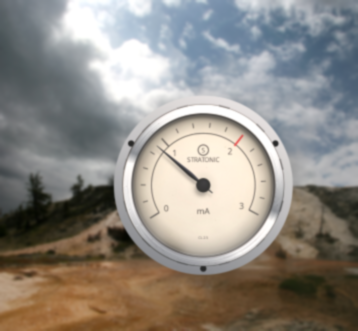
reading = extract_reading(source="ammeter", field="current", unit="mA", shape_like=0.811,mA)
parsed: 0.9,mA
